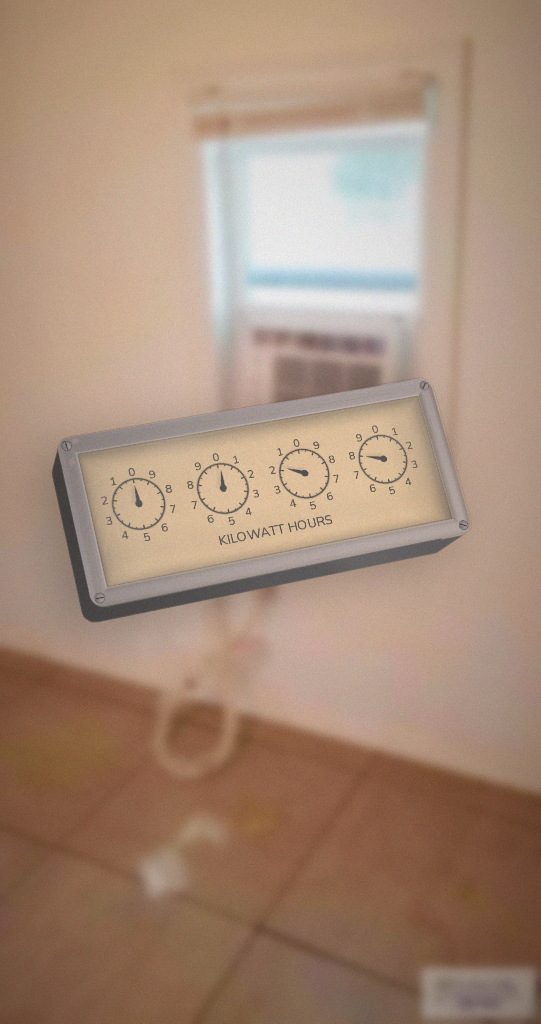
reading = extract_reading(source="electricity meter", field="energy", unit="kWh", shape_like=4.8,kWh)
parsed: 18,kWh
